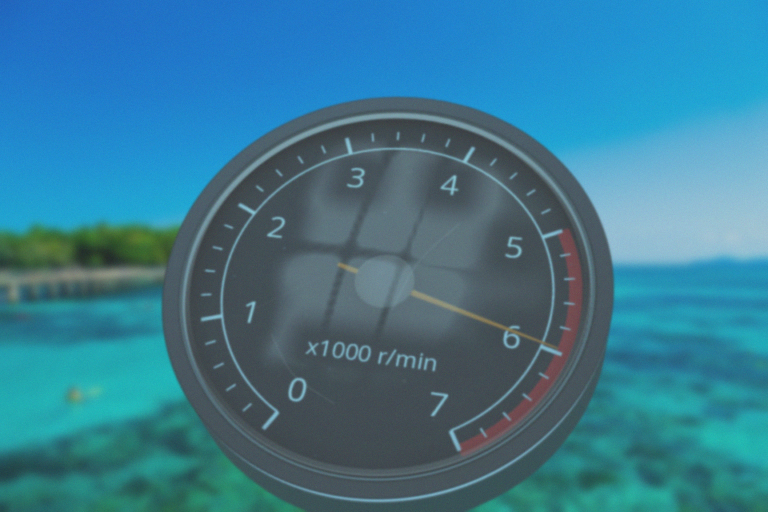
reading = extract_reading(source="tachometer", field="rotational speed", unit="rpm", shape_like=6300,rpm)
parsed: 6000,rpm
